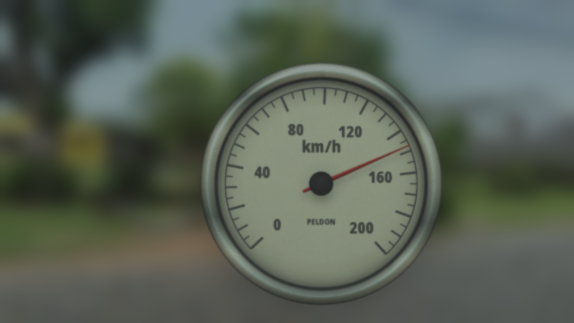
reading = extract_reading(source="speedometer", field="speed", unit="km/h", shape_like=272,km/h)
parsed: 147.5,km/h
